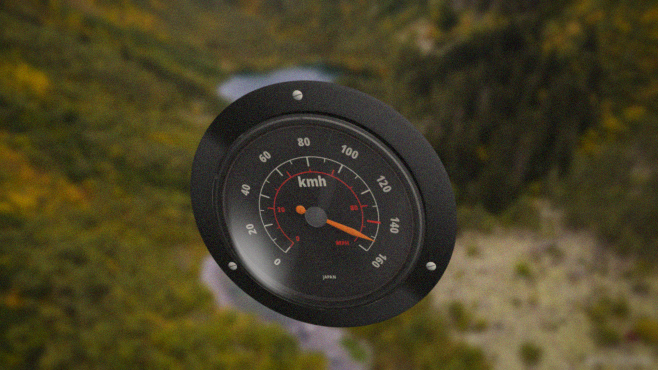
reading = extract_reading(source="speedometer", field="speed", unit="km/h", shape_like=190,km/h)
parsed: 150,km/h
